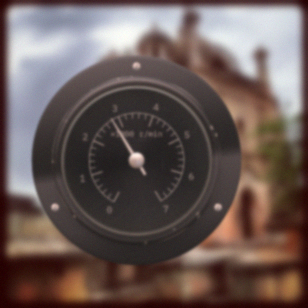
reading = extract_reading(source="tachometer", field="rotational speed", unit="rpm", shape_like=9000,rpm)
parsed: 2800,rpm
